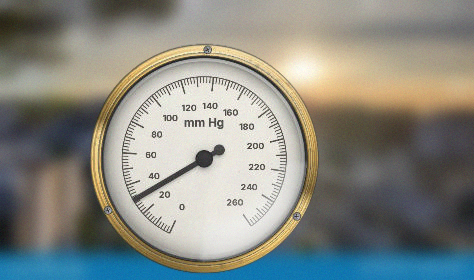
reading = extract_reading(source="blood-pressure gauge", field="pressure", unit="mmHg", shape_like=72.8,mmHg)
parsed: 30,mmHg
